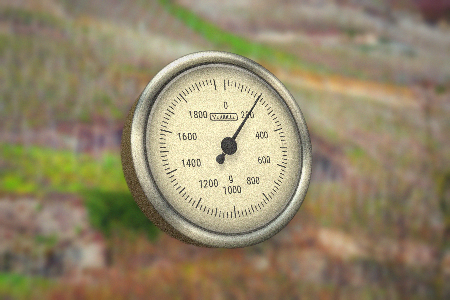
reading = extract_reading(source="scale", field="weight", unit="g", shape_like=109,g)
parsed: 200,g
